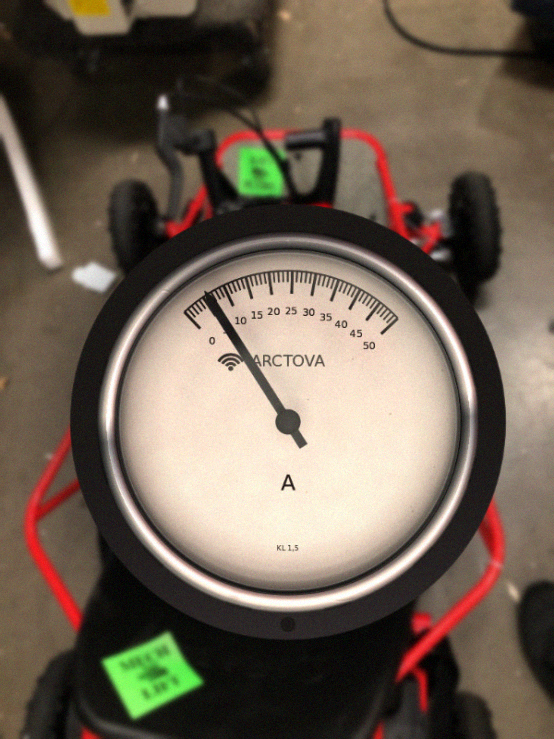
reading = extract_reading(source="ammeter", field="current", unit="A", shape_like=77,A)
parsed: 6,A
